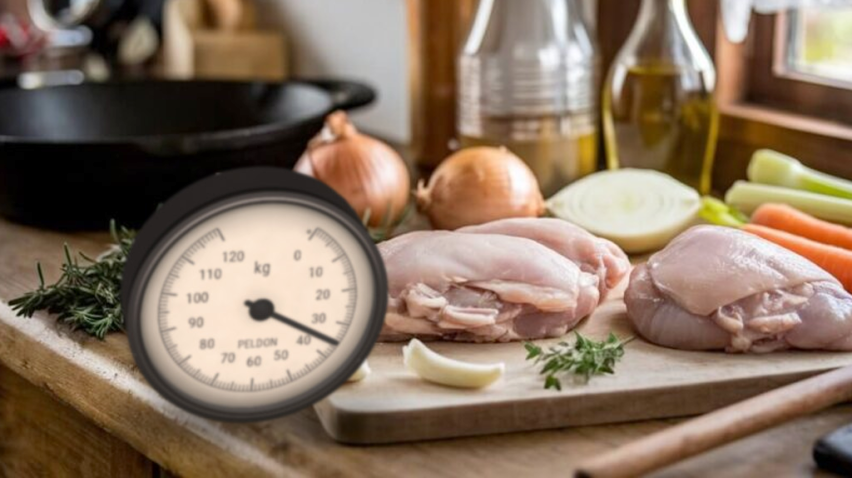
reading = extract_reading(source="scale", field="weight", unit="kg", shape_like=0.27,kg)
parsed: 35,kg
